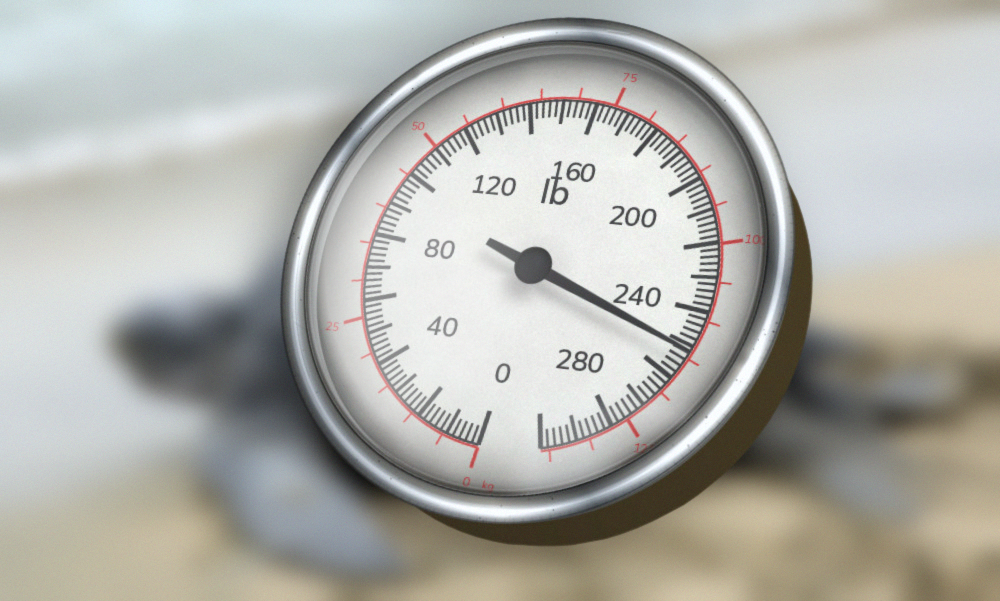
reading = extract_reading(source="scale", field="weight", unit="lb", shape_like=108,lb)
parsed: 252,lb
